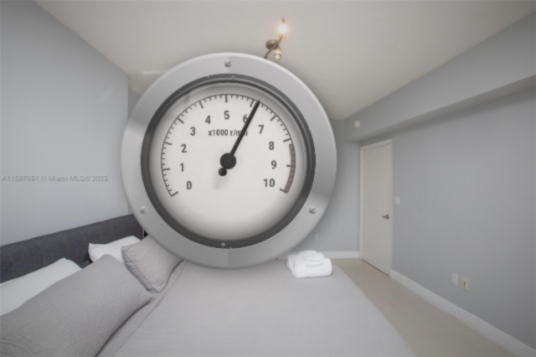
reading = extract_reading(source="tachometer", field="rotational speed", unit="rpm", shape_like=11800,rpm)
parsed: 6200,rpm
